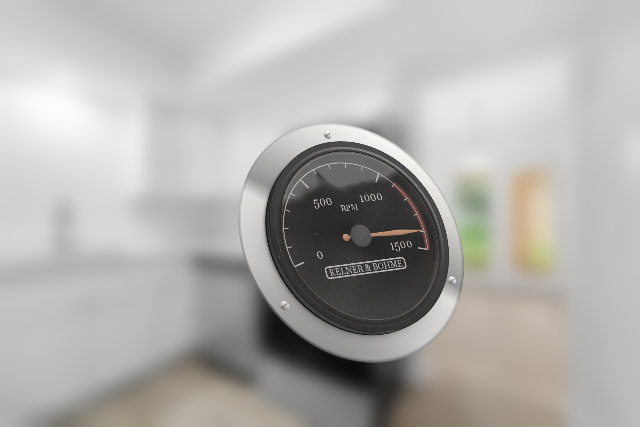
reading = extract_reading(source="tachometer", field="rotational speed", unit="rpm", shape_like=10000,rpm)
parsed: 1400,rpm
